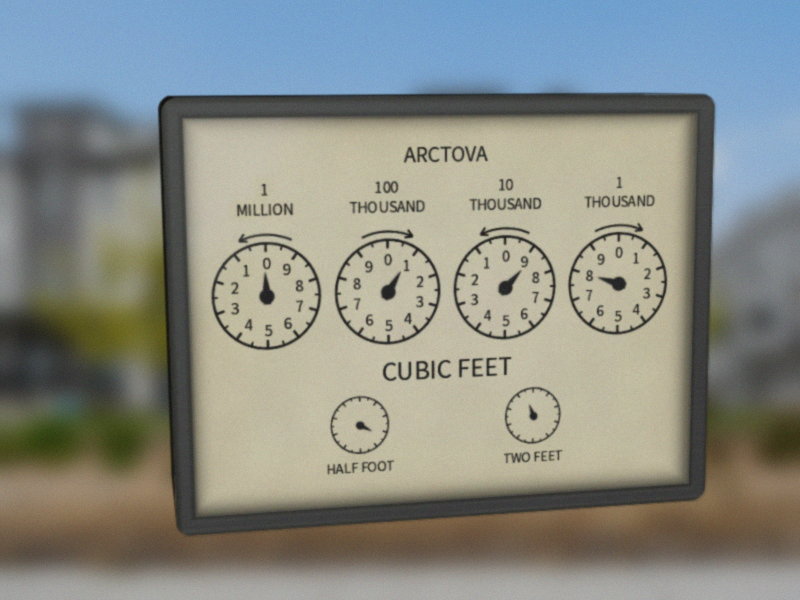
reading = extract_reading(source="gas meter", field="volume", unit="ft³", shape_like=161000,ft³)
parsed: 8800,ft³
